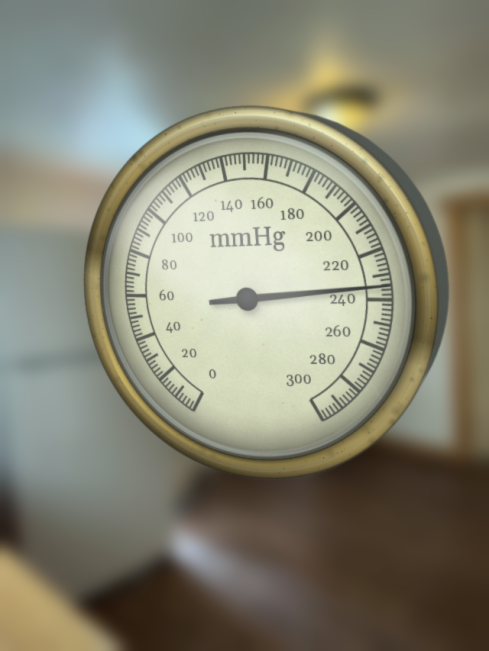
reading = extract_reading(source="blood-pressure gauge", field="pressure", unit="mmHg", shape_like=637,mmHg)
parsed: 234,mmHg
